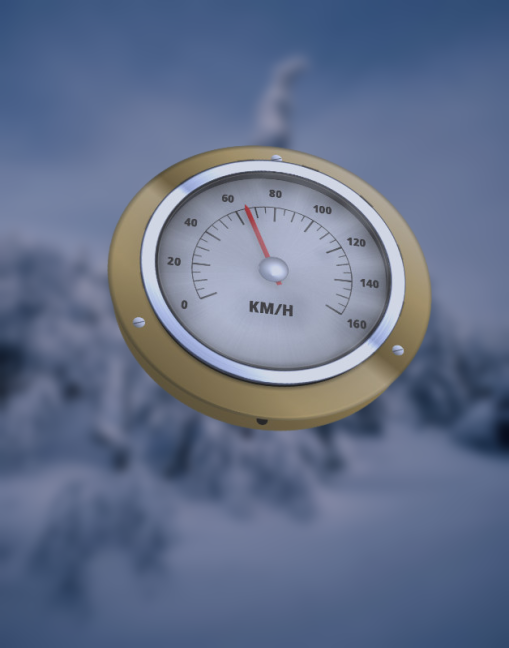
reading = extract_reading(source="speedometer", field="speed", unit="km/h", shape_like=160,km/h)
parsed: 65,km/h
